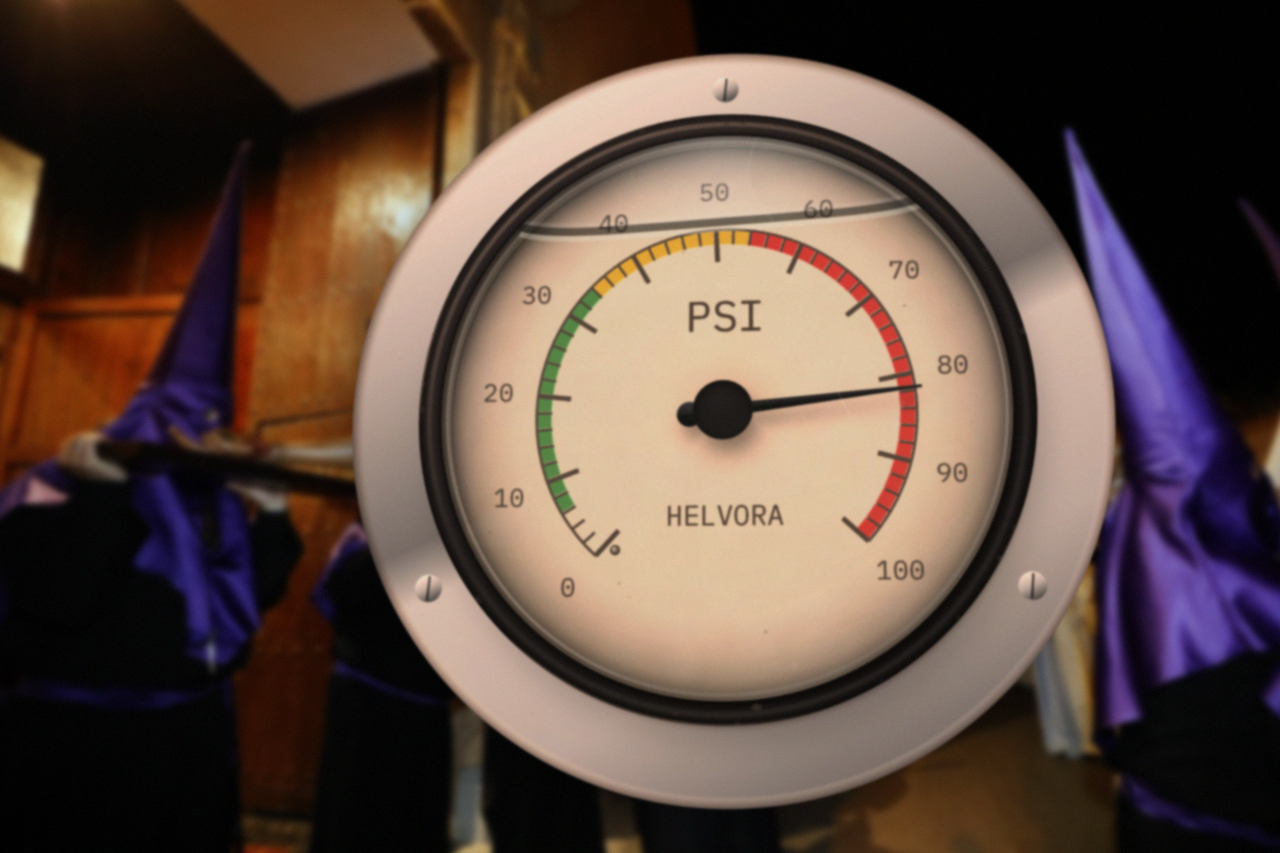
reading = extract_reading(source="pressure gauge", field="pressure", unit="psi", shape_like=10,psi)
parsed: 82,psi
